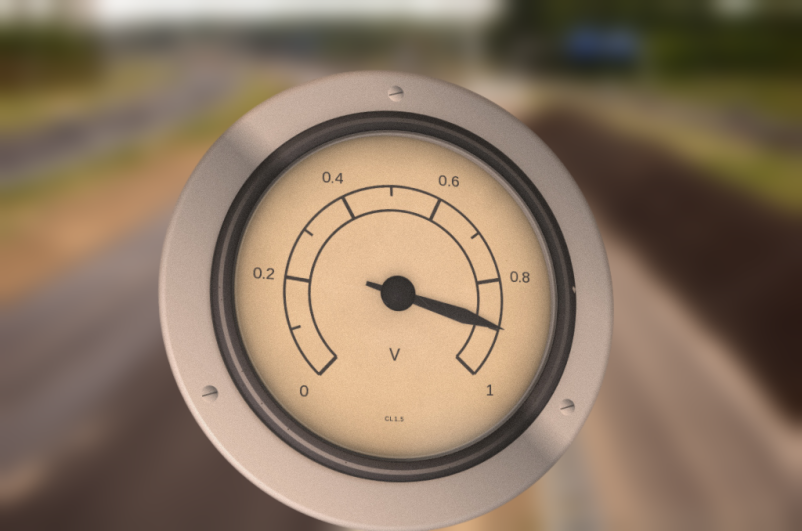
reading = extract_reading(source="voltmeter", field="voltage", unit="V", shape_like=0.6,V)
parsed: 0.9,V
